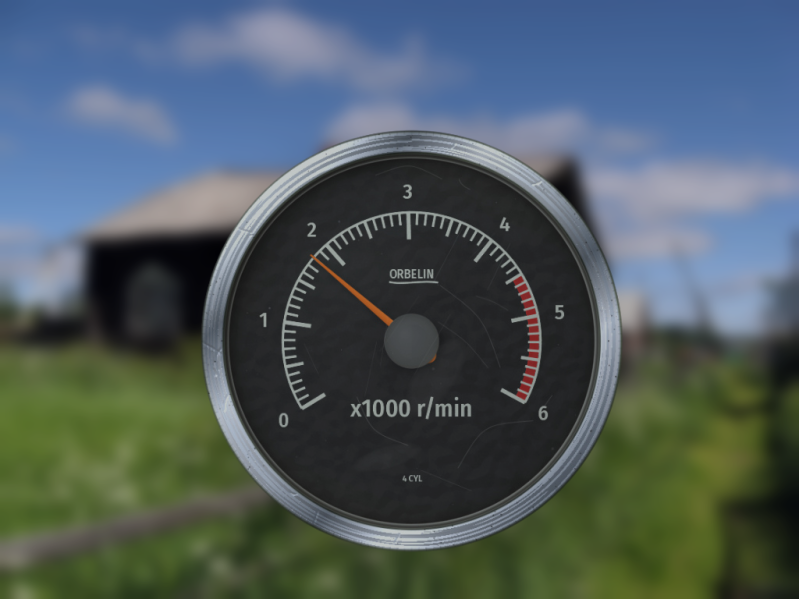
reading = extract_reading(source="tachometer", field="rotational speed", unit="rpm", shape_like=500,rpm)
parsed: 1800,rpm
